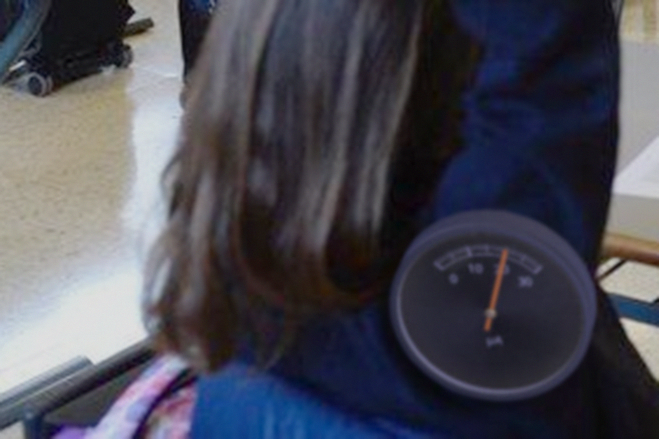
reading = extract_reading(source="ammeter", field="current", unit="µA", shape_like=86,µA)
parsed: 20,µA
